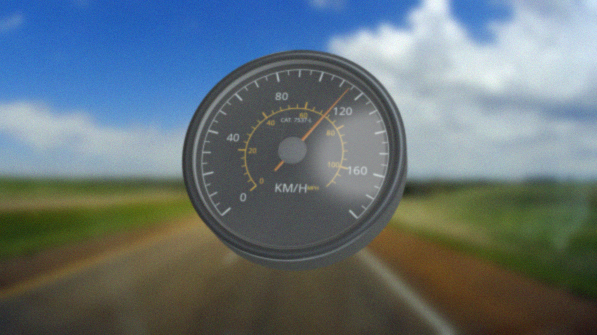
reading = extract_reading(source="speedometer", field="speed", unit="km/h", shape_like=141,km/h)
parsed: 115,km/h
